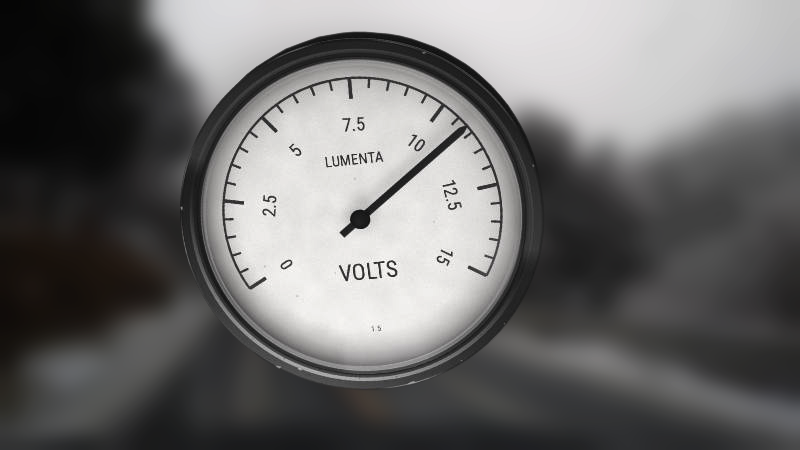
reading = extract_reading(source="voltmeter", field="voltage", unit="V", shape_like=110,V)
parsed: 10.75,V
